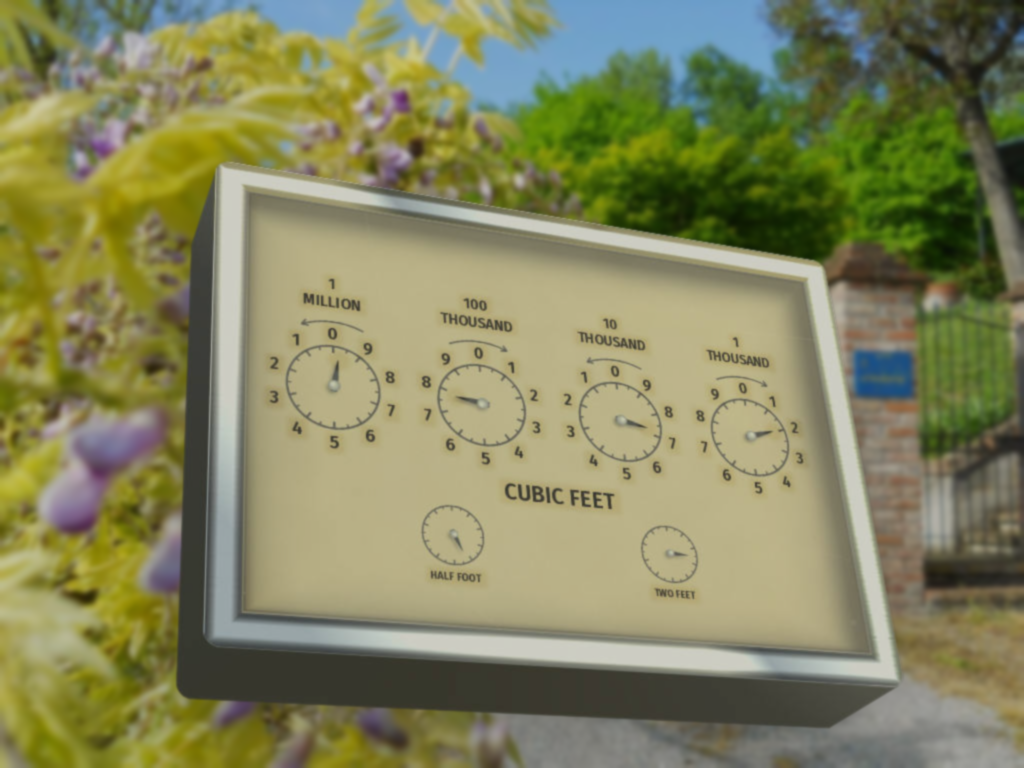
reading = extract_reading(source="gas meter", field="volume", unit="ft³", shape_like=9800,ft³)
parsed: 977200,ft³
